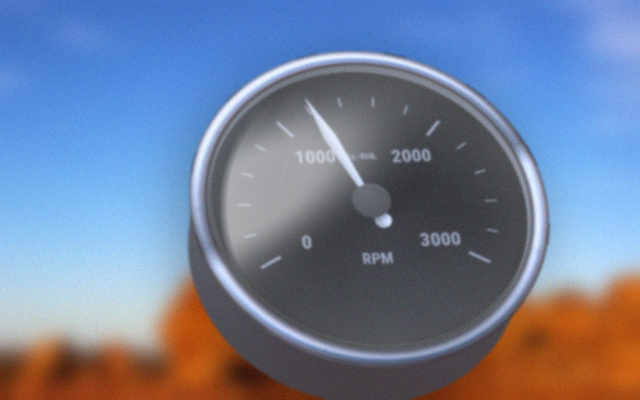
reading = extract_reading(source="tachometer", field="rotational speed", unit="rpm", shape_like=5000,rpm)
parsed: 1200,rpm
